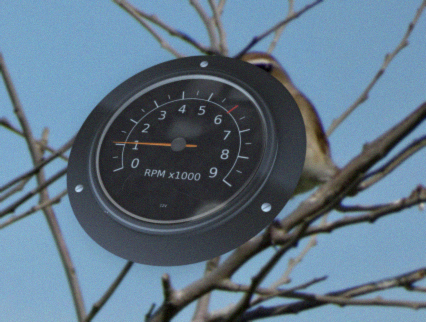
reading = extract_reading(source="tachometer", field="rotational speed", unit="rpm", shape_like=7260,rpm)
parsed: 1000,rpm
